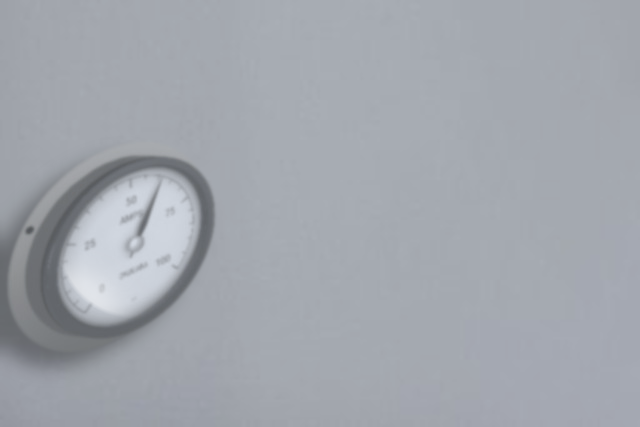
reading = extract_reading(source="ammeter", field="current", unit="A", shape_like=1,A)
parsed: 60,A
